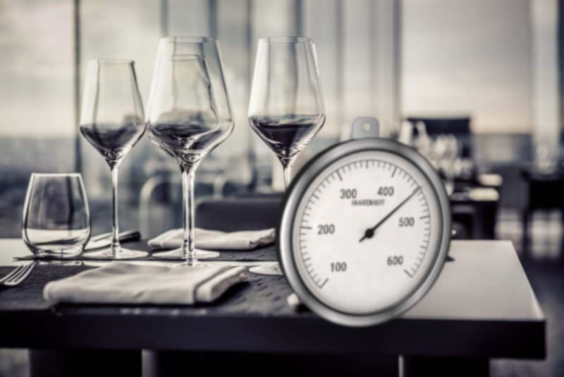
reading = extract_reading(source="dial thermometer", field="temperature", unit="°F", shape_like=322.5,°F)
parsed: 450,°F
